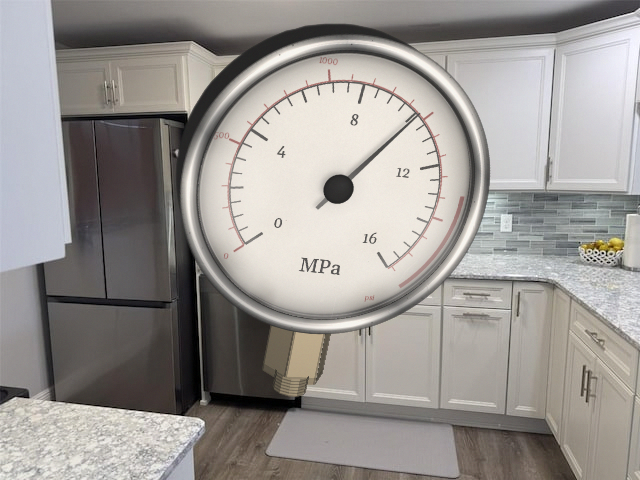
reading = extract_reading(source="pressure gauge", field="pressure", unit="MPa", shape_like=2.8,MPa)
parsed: 10,MPa
